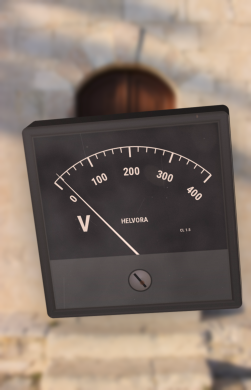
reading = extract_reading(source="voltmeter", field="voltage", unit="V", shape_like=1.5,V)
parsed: 20,V
